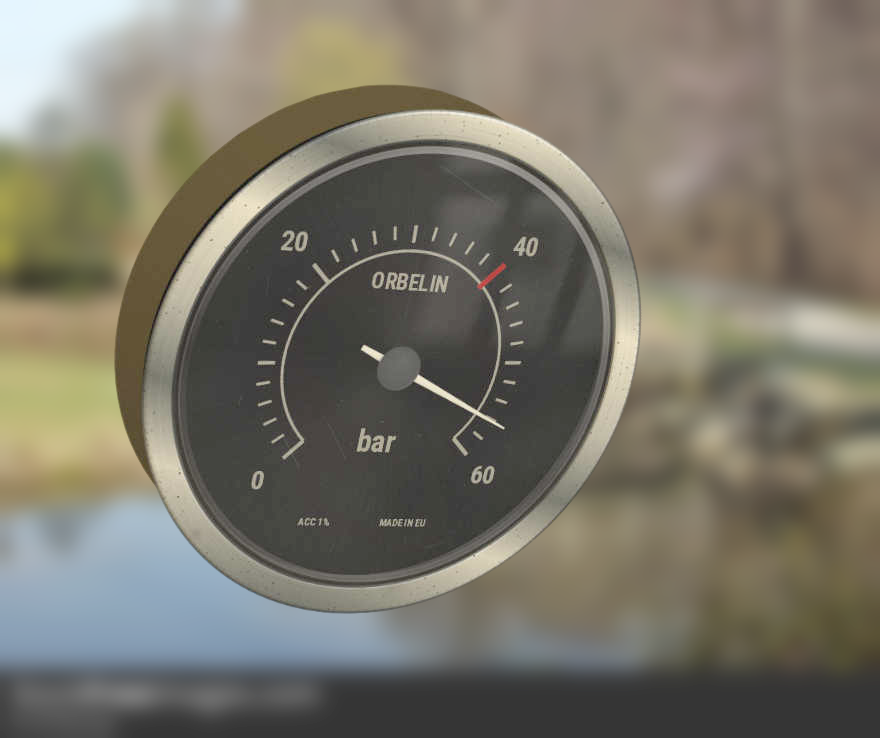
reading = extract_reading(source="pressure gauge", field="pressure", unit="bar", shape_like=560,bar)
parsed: 56,bar
